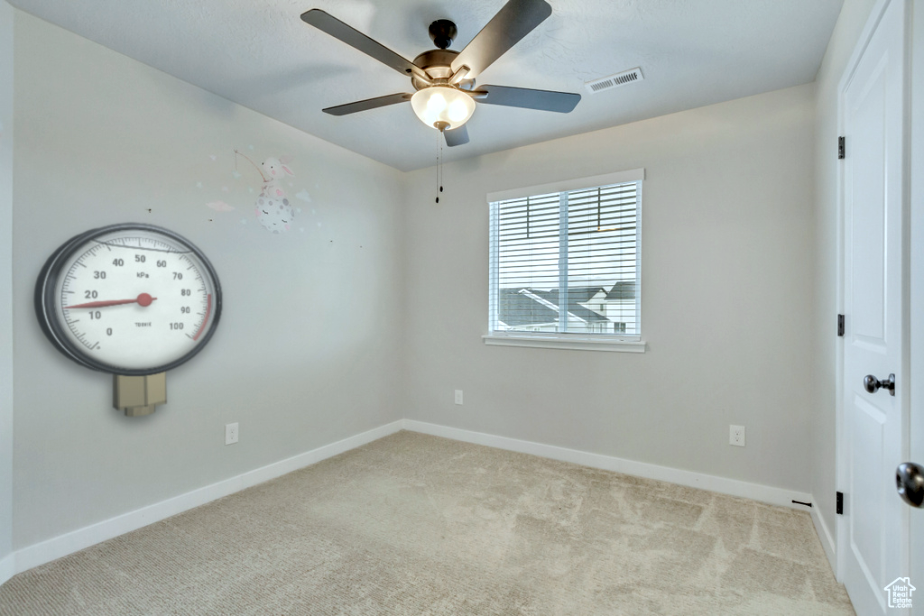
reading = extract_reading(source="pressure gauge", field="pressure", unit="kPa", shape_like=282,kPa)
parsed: 15,kPa
